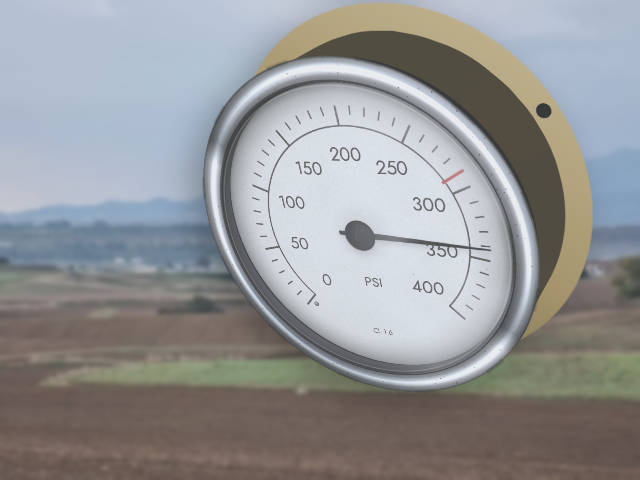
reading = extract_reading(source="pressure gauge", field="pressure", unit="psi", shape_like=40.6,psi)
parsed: 340,psi
